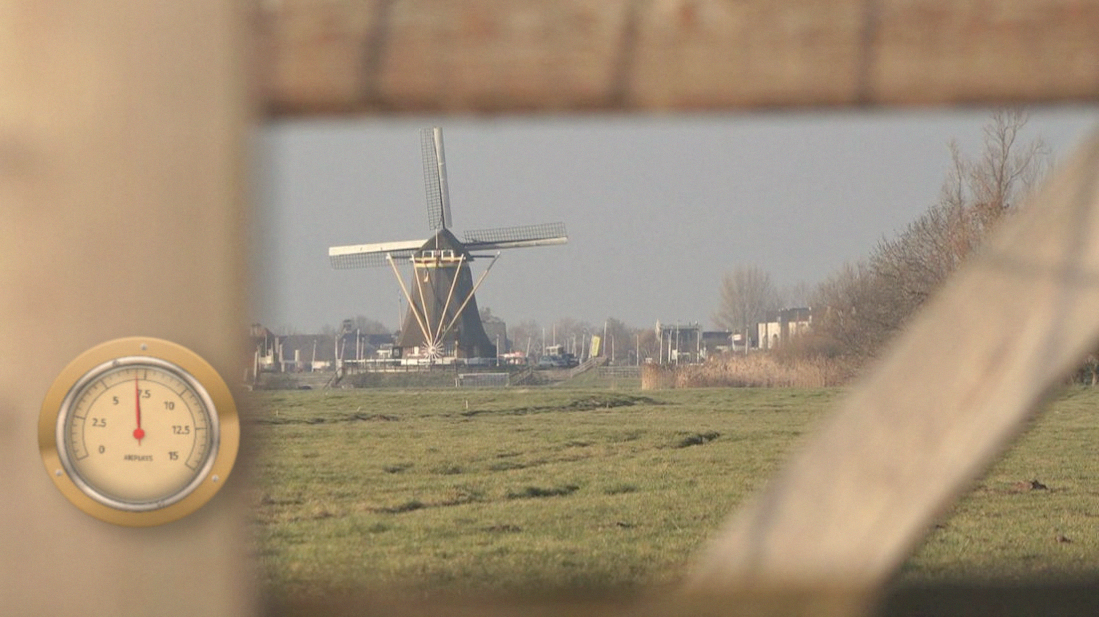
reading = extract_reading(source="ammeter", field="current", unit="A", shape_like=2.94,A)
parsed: 7,A
